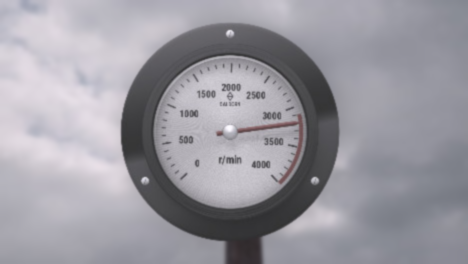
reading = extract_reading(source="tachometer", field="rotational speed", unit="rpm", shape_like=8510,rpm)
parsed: 3200,rpm
